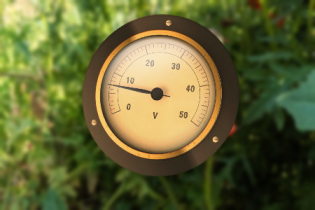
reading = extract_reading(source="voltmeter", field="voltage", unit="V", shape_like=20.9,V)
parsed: 7,V
